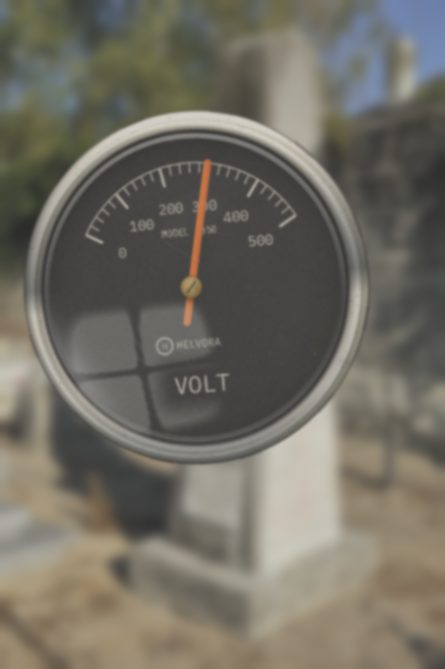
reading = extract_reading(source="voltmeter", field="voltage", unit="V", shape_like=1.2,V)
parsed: 300,V
